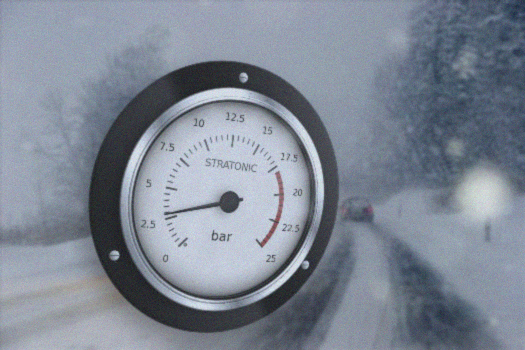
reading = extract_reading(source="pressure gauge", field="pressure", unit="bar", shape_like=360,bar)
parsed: 3,bar
